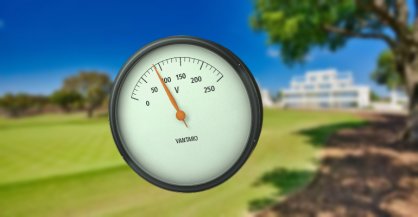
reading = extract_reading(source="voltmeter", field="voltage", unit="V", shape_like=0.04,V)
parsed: 90,V
